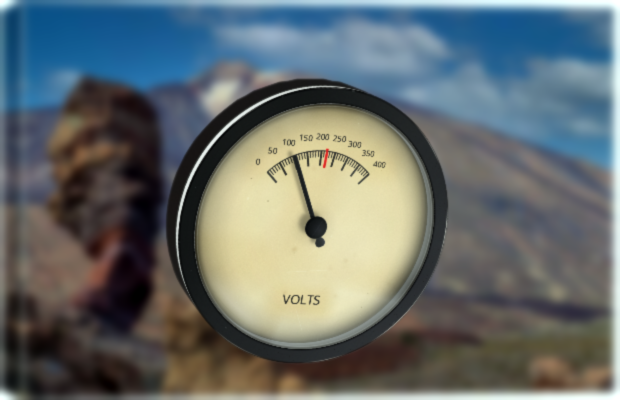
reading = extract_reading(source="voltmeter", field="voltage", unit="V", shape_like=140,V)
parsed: 100,V
